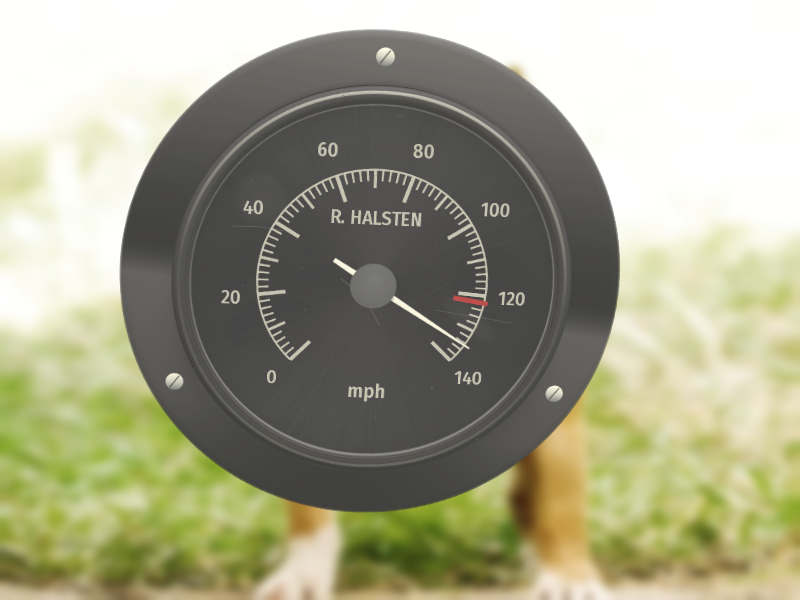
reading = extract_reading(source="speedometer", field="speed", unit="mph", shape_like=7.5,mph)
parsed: 134,mph
